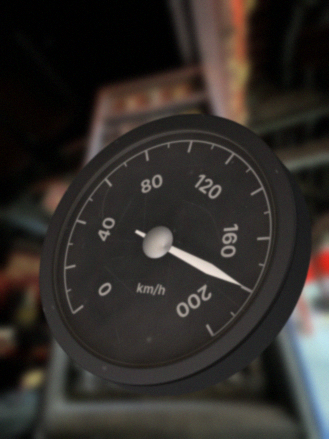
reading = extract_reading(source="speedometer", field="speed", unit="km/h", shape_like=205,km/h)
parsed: 180,km/h
